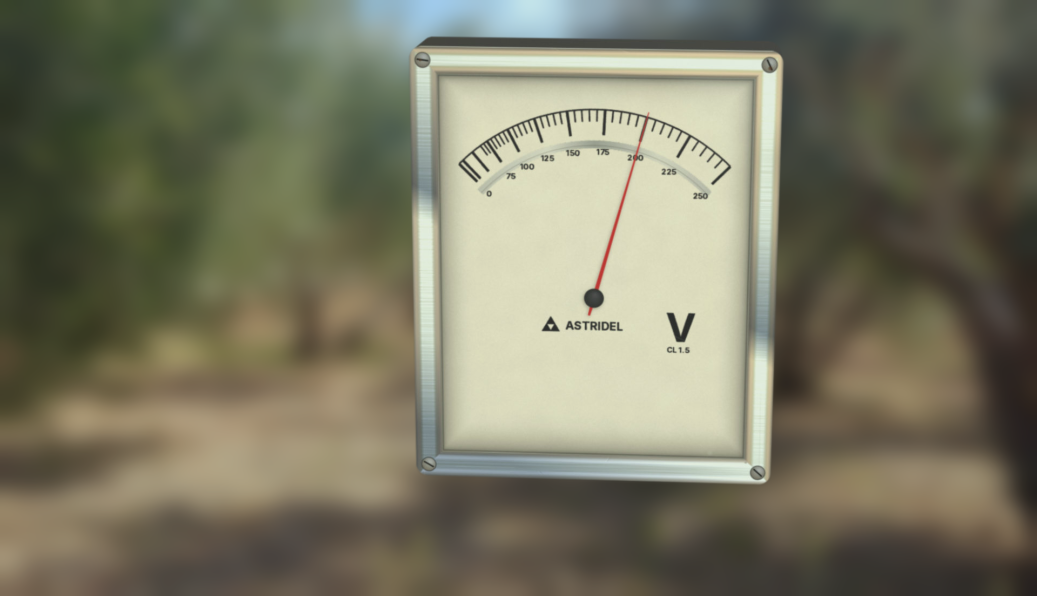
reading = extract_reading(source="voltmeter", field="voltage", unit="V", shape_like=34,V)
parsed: 200,V
